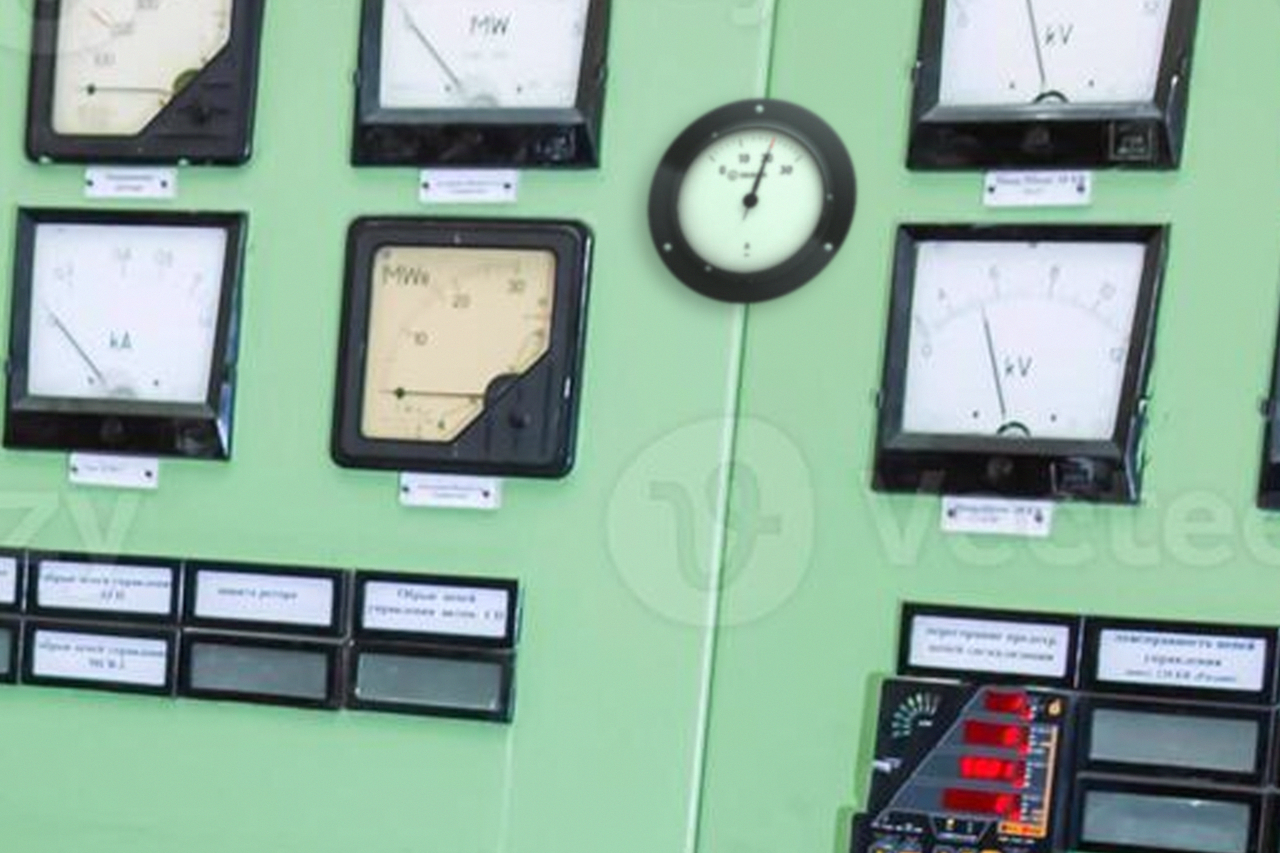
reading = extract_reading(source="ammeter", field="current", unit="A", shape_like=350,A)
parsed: 20,A
